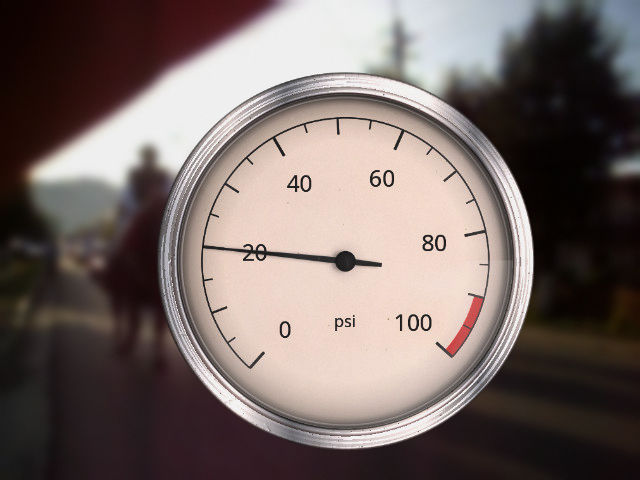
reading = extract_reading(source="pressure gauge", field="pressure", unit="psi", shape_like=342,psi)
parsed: 20,psi
